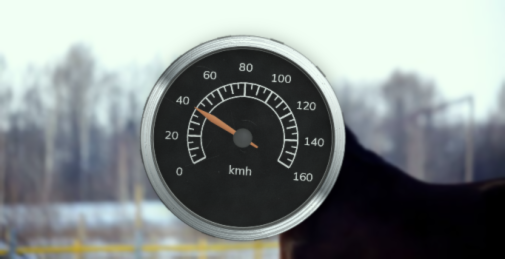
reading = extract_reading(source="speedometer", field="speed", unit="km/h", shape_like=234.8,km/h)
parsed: 40,km/h
